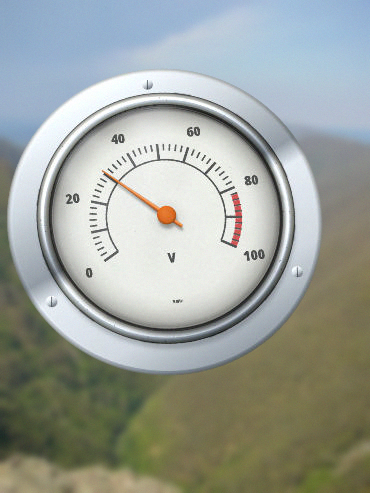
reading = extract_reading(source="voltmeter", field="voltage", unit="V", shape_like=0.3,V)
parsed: 30,V
